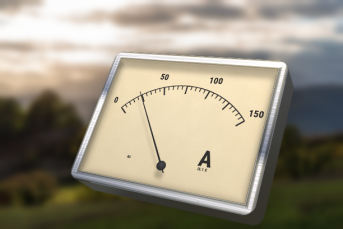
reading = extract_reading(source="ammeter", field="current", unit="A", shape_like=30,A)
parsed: 25,A
